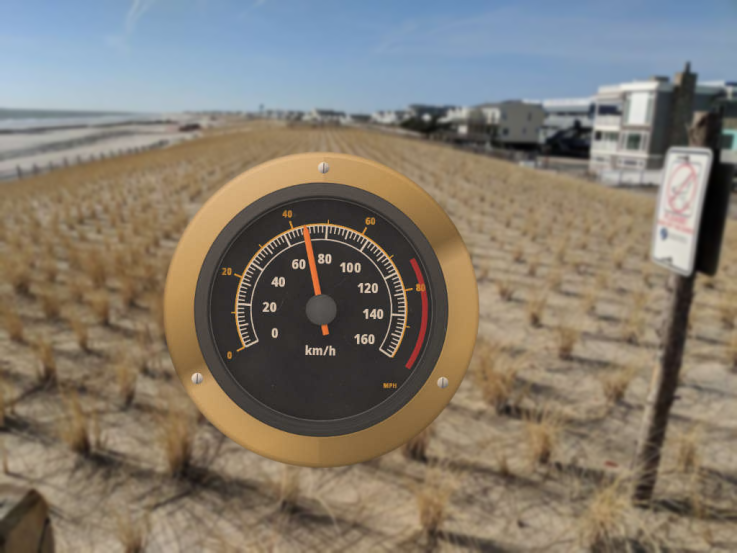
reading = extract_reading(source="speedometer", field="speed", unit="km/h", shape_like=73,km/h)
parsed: 70,km/h
